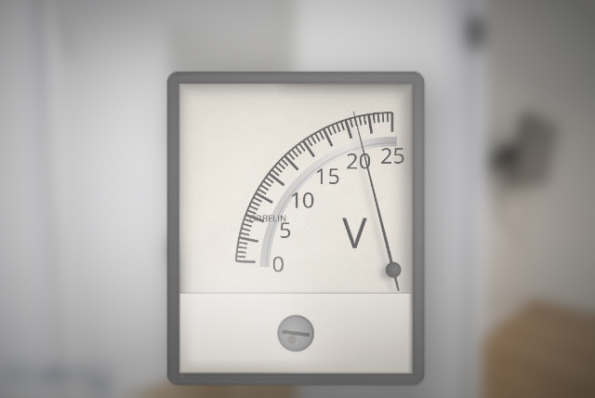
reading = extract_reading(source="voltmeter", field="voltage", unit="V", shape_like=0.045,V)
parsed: 21,V
